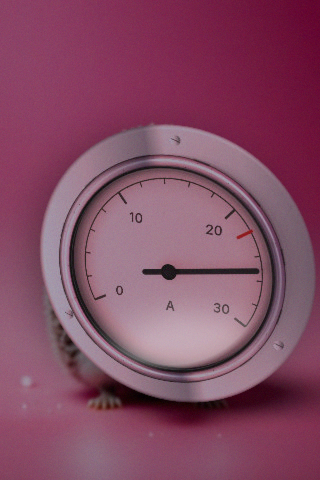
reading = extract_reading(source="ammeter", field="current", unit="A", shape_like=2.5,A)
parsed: 25,A
